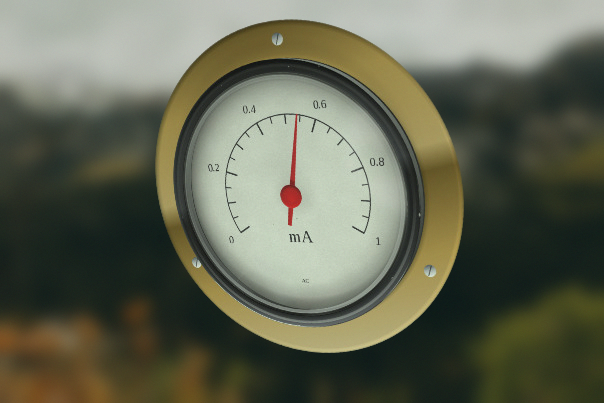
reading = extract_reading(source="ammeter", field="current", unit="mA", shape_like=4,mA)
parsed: 0.55,mA
